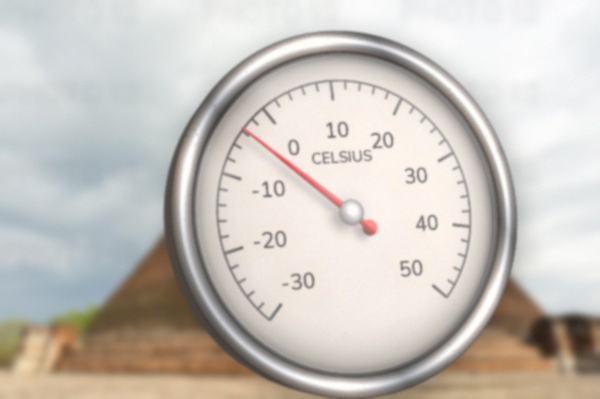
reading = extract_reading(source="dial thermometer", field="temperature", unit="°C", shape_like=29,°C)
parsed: -4,°C
